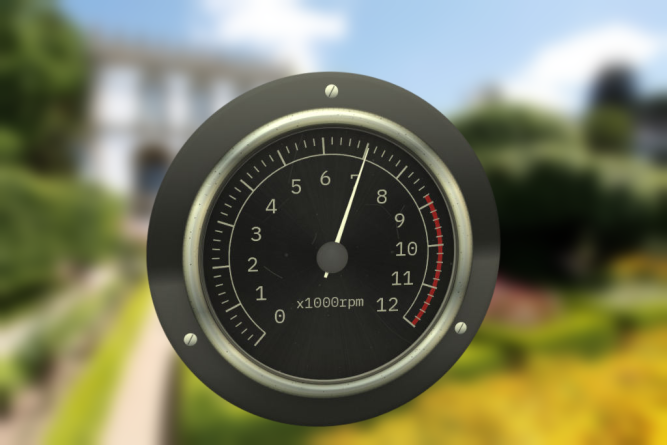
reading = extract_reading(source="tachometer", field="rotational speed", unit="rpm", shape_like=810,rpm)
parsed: 7000,rpm
